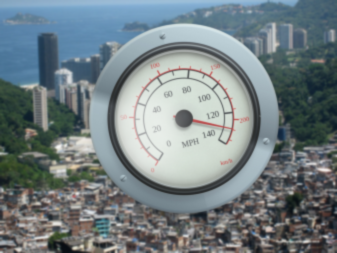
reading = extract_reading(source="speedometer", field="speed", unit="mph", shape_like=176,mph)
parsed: 130,mph
